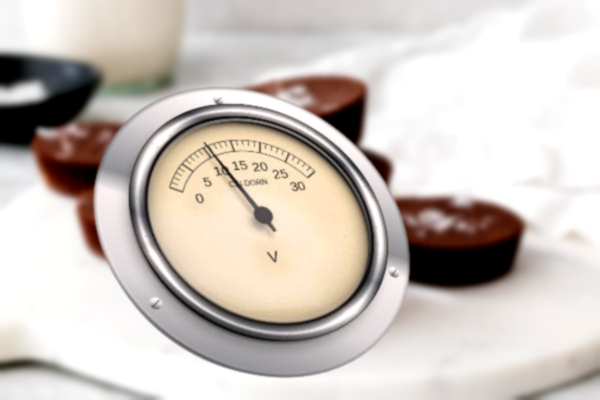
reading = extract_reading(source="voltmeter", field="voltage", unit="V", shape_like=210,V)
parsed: 10,V
